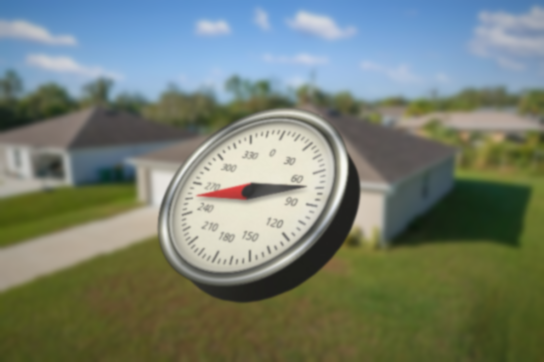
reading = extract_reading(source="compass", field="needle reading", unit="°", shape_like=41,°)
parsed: 255,°
